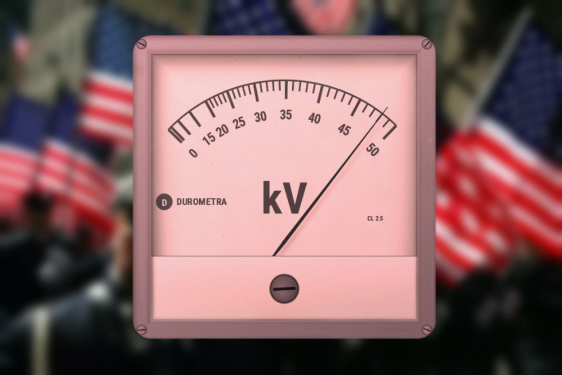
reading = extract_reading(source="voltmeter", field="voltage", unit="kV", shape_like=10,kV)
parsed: 48,kV
